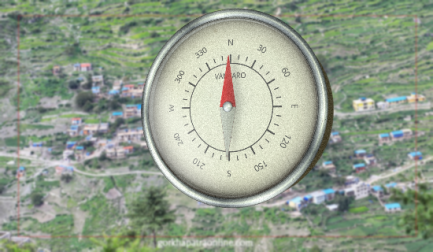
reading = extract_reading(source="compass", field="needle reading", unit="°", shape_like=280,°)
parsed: 0,°
